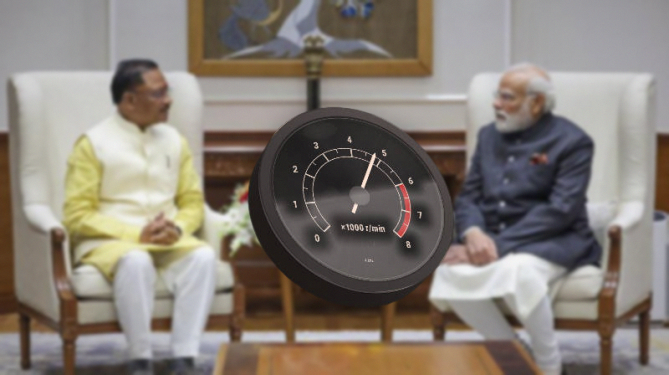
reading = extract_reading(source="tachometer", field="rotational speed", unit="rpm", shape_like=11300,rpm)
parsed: 4750,rpm
